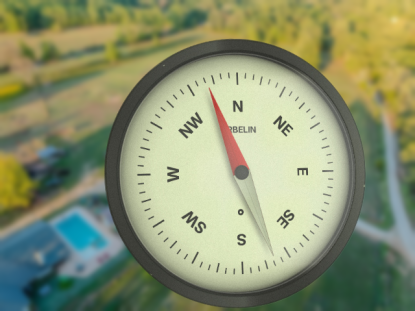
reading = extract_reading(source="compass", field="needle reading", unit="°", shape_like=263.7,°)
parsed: 340,°
